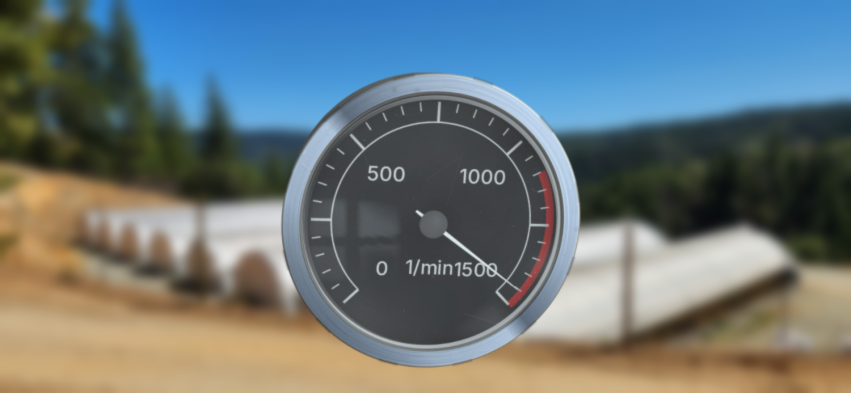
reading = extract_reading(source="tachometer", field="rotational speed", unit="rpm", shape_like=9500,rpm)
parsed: 1450,rpm
